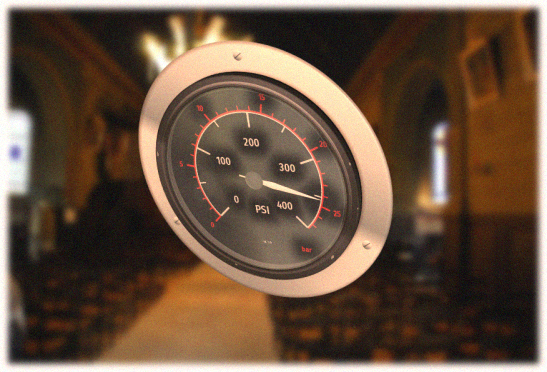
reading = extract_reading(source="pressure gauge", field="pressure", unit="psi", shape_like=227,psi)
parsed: 350,psi
